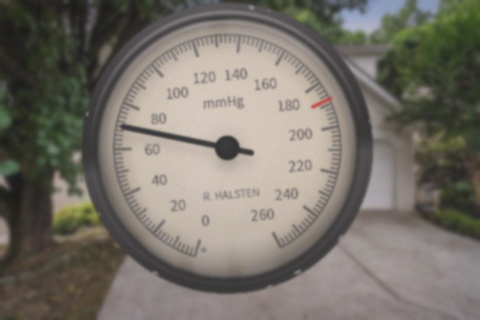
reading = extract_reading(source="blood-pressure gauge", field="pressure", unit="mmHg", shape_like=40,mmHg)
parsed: 70,mmHg
